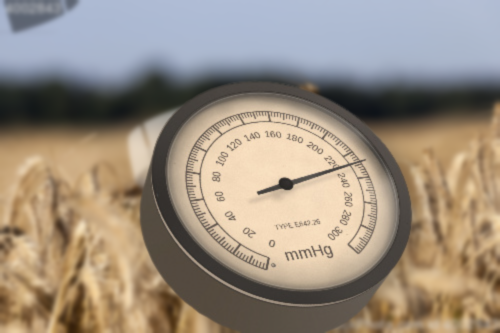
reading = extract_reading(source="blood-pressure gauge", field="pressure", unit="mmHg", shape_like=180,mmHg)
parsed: 230,mmHg
